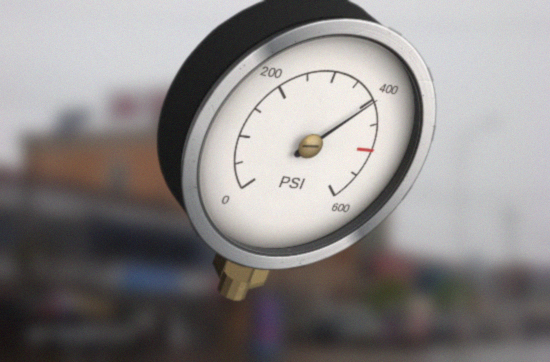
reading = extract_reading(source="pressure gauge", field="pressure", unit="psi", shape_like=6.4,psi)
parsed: 400,psi
